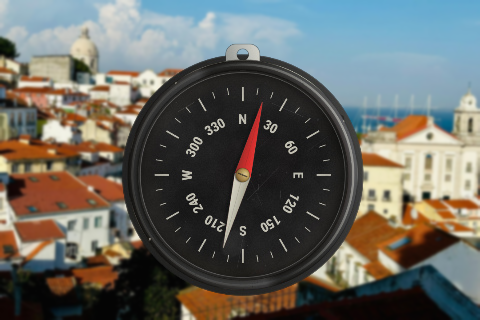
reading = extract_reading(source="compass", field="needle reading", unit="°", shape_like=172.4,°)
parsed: 15,°
